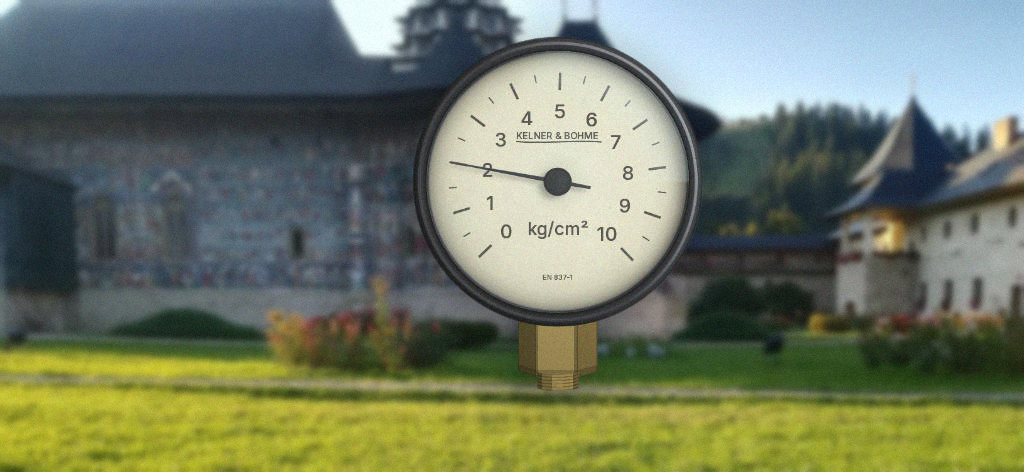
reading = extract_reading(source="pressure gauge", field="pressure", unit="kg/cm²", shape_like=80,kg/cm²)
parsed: 2,kg/cm²
